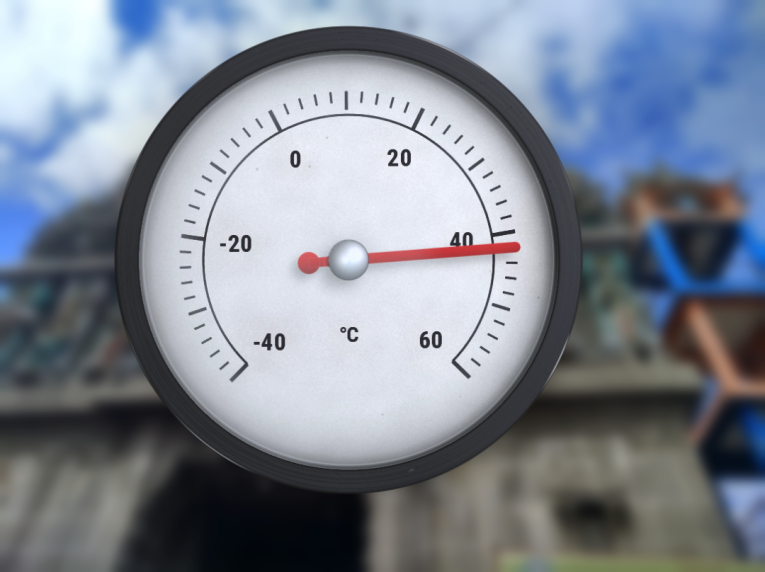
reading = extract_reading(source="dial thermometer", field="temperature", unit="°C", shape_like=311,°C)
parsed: 42,°C
